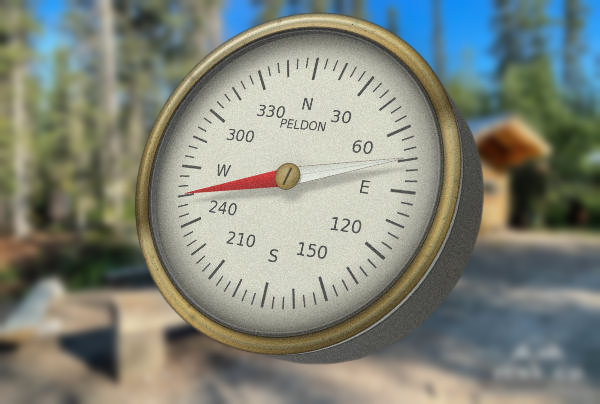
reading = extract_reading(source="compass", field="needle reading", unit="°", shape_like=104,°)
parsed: 255,°
